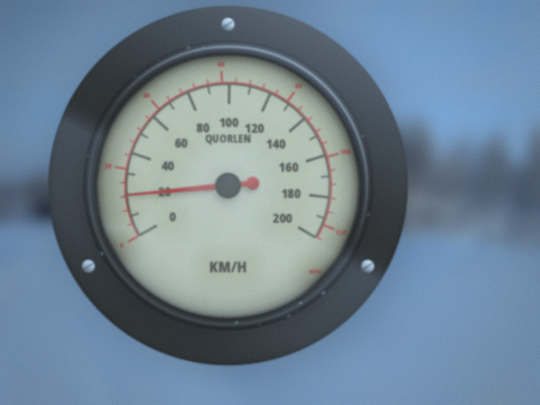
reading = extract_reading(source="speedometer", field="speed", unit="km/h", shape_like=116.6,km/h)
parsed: 20,km/h
